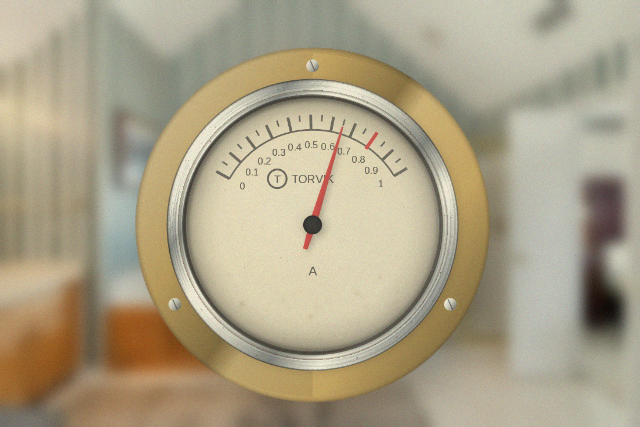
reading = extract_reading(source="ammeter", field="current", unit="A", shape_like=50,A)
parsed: 0.65,A
